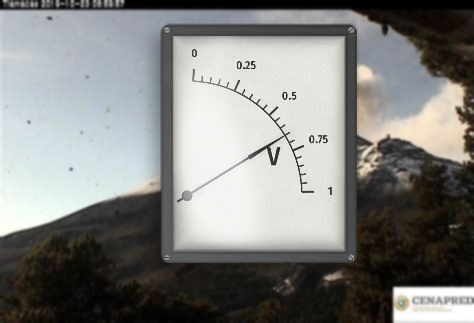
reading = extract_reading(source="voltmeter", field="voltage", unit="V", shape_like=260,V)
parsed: 0.65,V
